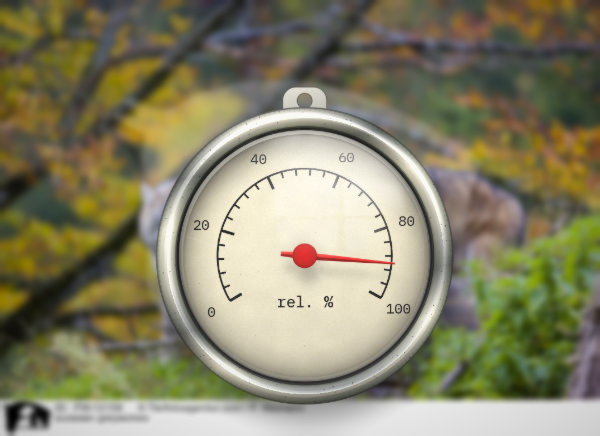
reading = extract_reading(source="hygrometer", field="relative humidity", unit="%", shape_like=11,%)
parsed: 90,%
